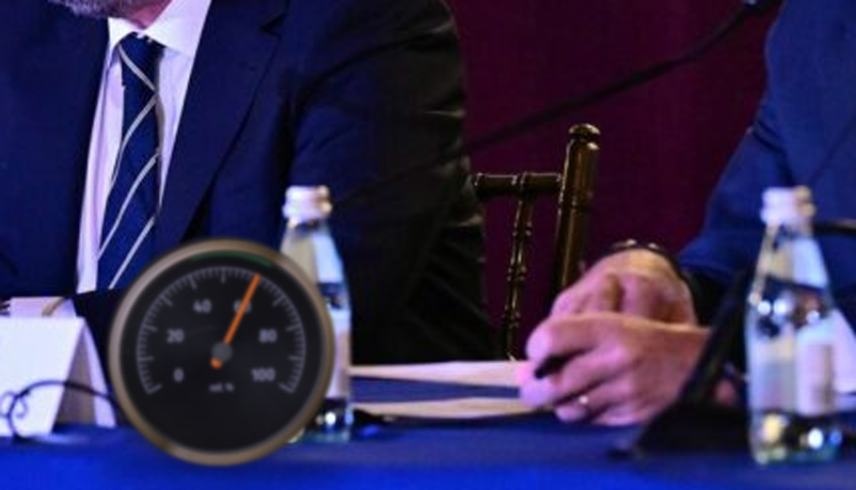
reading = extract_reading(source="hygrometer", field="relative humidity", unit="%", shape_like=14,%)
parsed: 60,%
